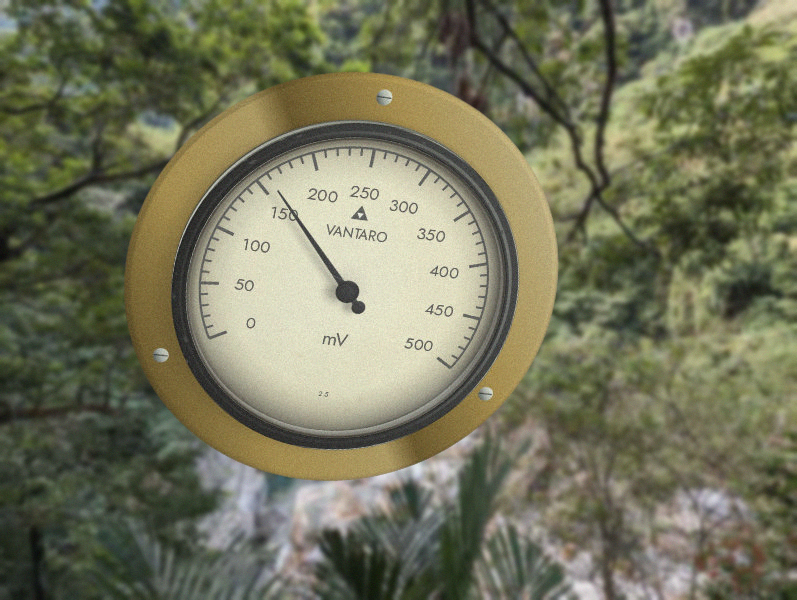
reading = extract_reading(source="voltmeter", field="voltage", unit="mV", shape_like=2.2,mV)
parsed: 160,mV
